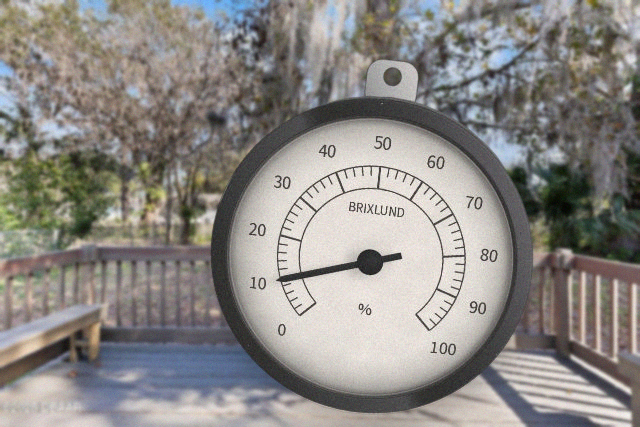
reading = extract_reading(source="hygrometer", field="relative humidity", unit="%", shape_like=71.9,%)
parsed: 10,%
